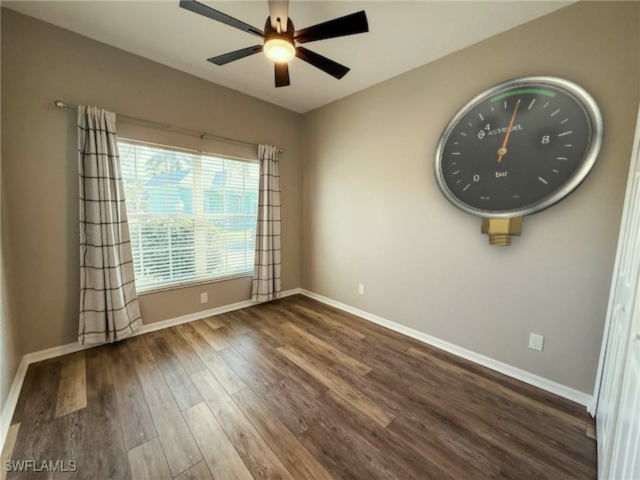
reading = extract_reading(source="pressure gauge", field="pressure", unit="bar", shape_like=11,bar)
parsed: 5.5,bar
